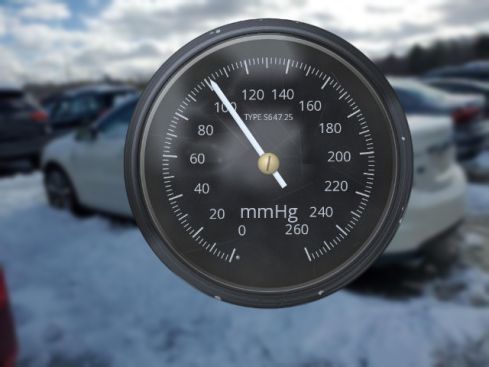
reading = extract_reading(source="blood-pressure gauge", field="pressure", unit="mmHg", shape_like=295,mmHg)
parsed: 102,mmHg
